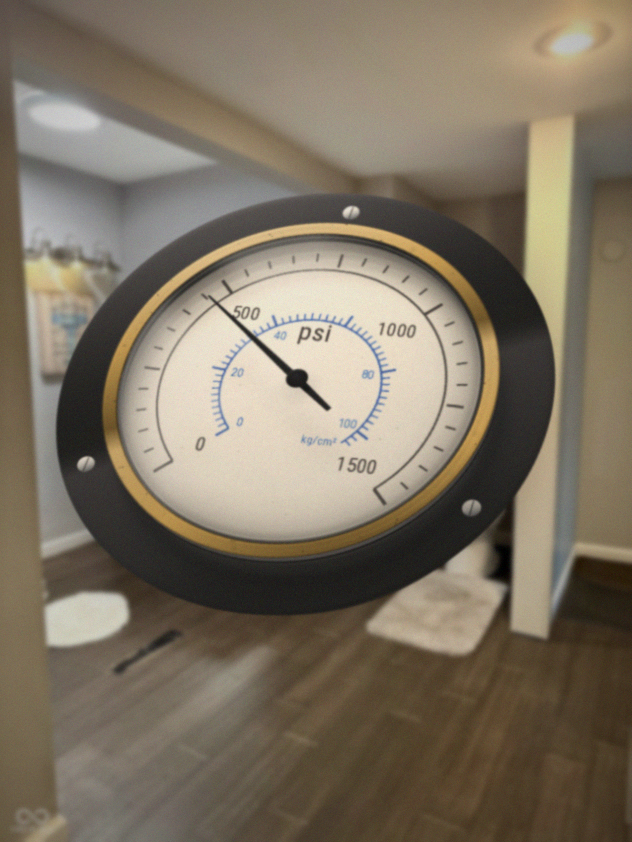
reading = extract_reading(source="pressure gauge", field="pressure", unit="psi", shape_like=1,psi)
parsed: 450,psi
